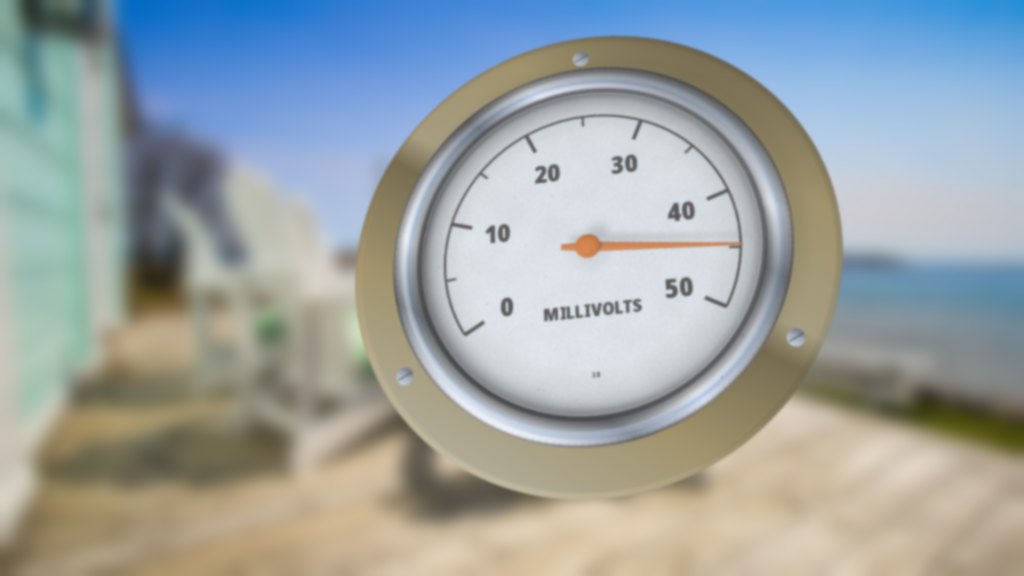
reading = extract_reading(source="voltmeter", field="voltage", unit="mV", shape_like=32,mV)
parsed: 45,mV
